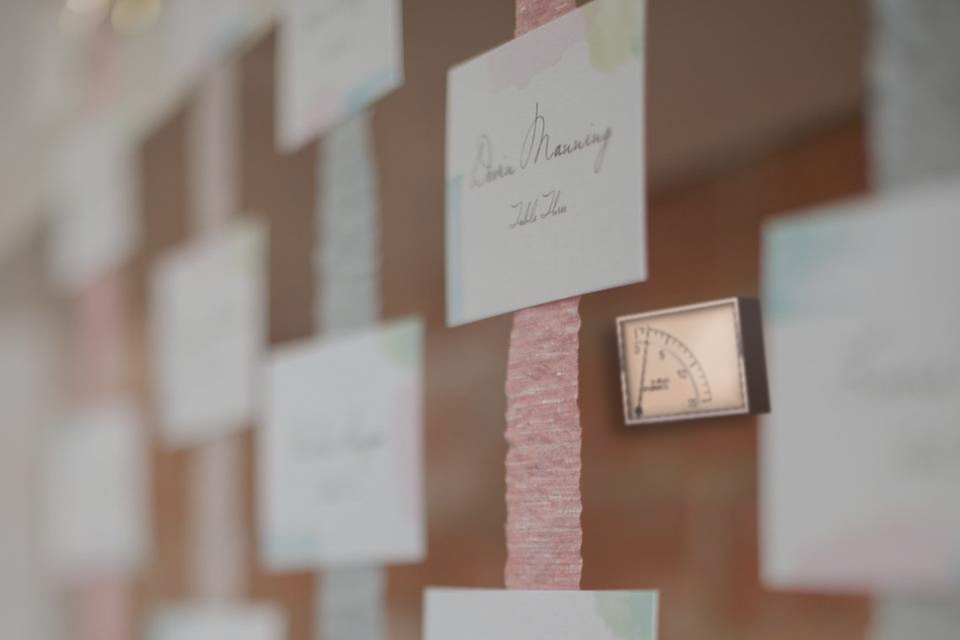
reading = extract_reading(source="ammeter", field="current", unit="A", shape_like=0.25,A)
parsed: 2,A
